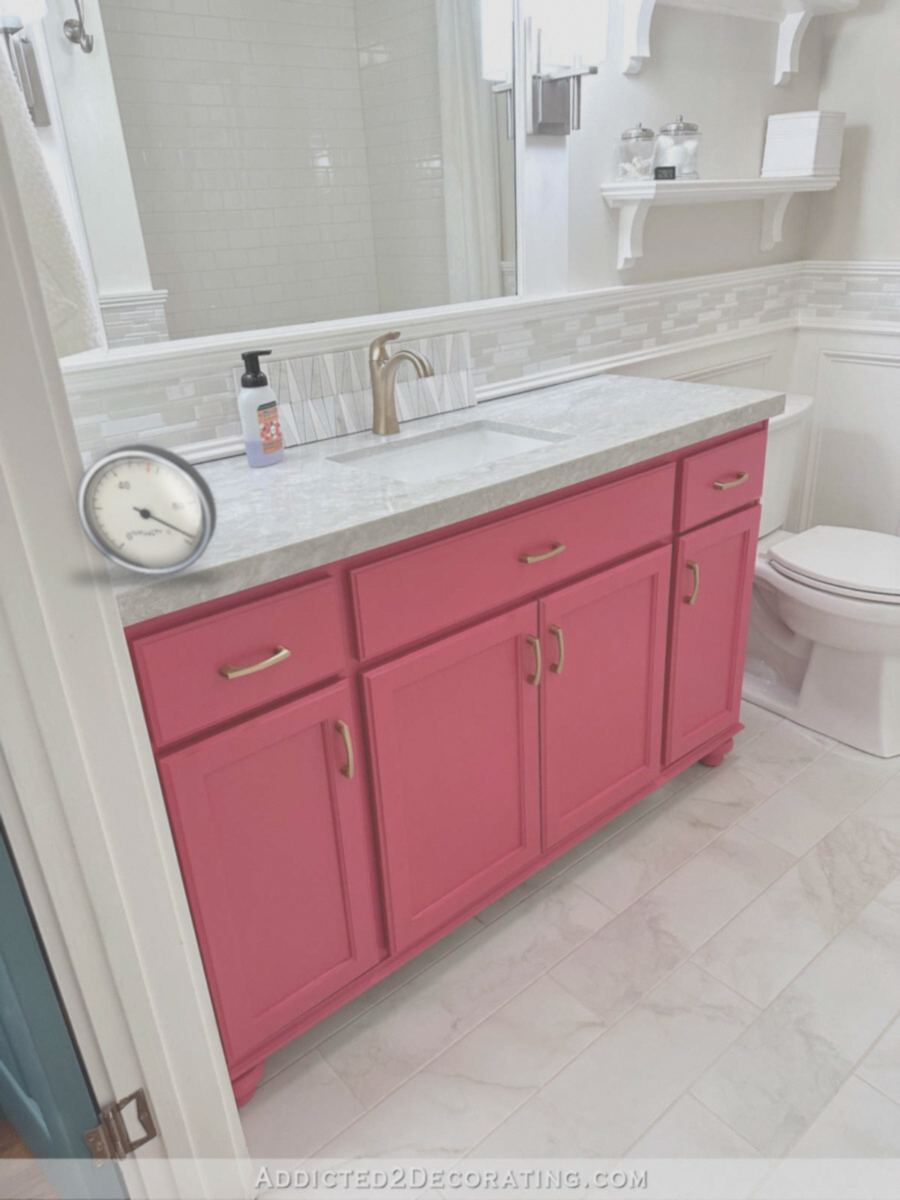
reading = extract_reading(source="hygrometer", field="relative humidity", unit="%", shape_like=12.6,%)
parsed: 96,%
